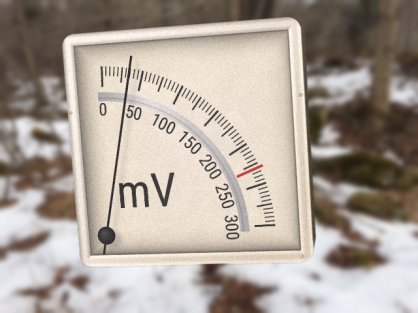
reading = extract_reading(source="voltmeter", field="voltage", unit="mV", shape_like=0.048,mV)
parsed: 35,mV
